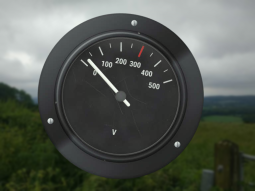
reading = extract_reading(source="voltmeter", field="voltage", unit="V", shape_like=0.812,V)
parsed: 25,V
